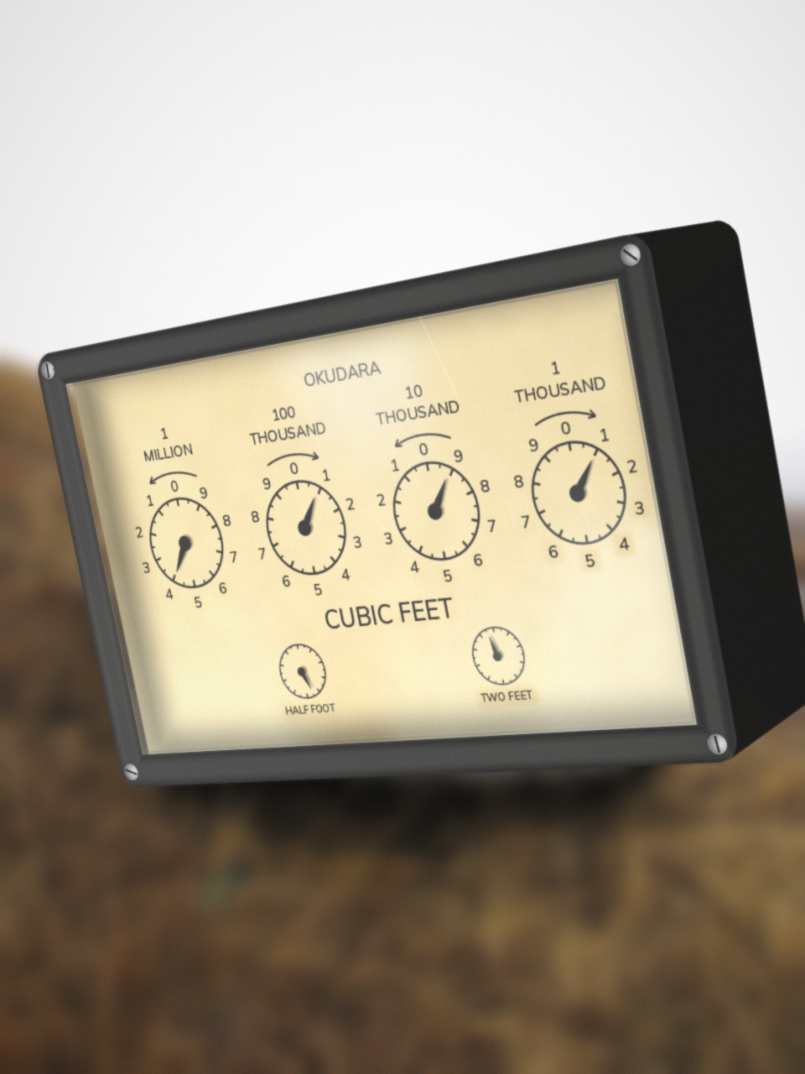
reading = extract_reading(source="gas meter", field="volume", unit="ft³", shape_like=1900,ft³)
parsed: 409100,ft³
